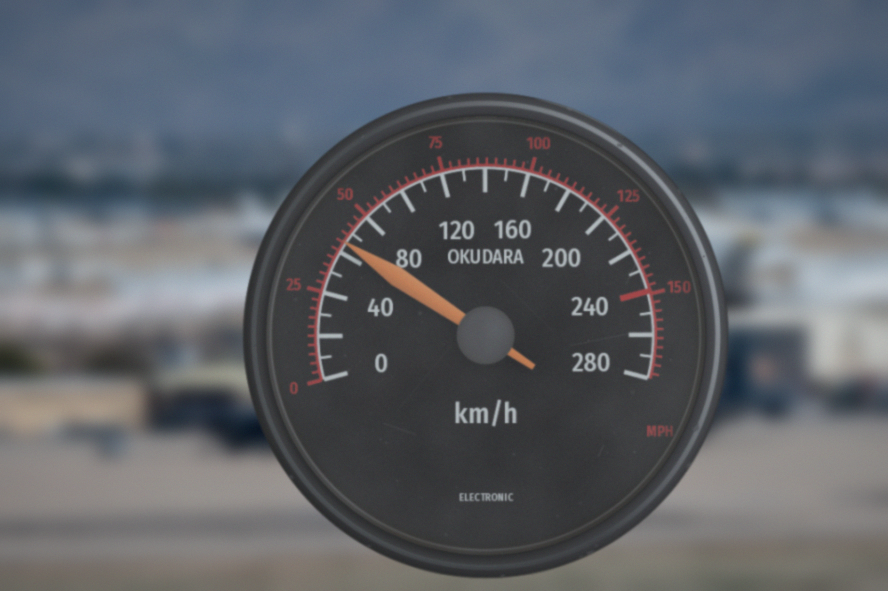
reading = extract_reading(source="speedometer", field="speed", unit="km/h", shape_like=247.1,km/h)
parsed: 65,km/h
